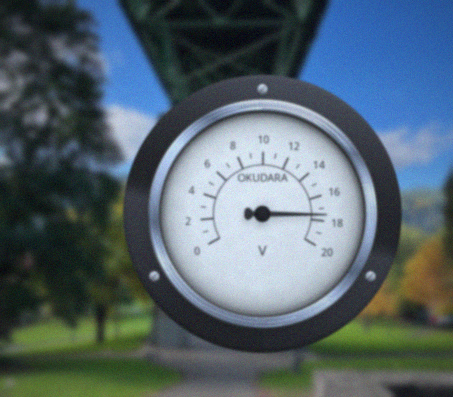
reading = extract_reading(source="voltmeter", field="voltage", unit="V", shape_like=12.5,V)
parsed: 17.5,V
